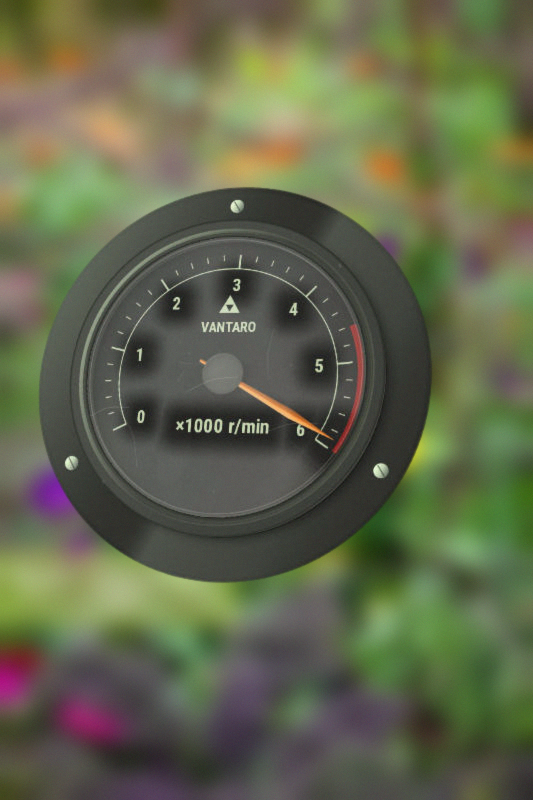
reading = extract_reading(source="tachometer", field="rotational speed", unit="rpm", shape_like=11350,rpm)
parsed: 5900,rpm
